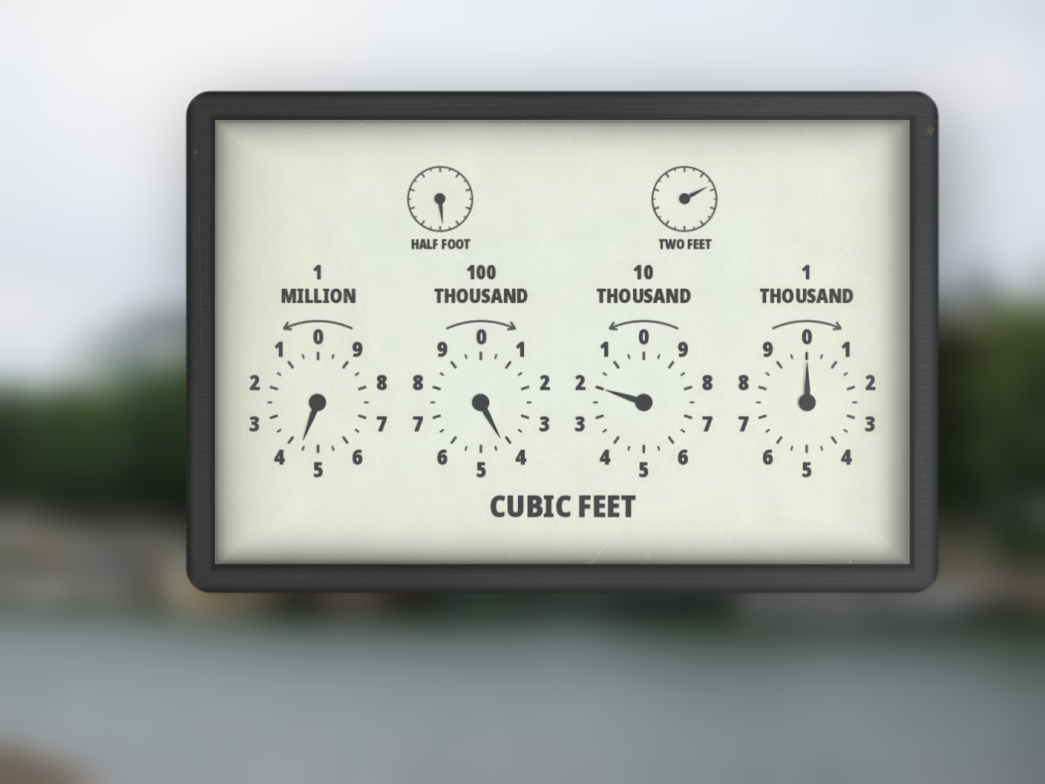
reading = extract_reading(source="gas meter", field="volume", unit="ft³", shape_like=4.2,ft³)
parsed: 442000,ft³
